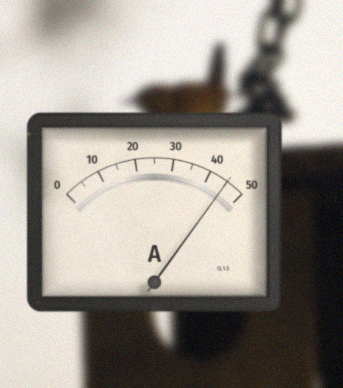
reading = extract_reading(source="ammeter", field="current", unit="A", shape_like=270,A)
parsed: 45,A
